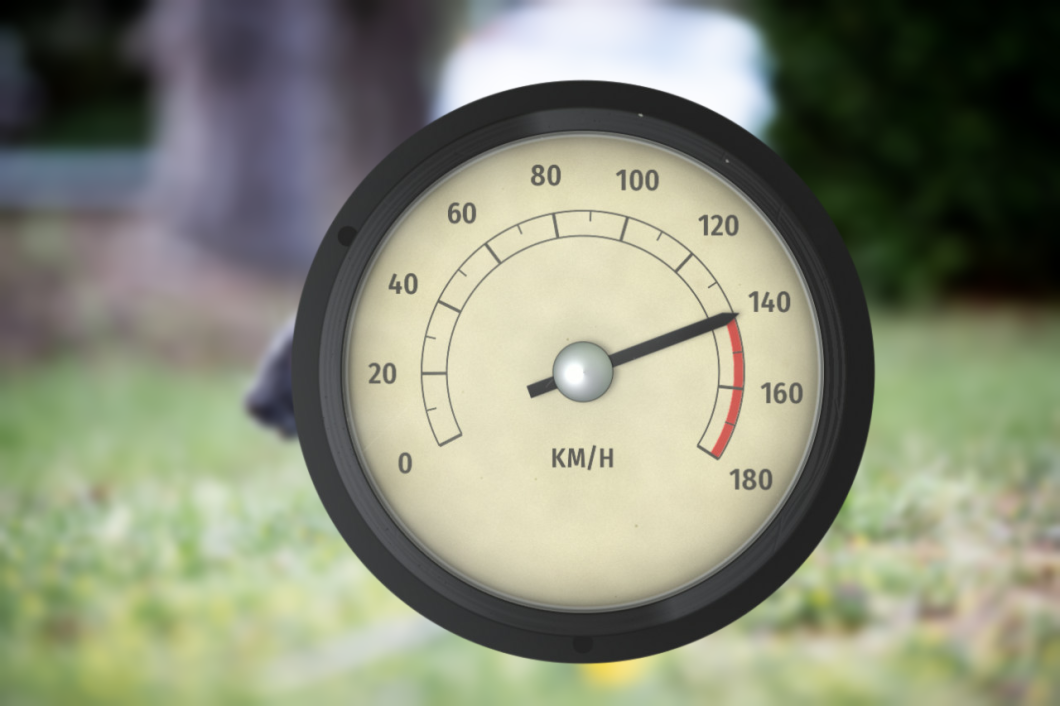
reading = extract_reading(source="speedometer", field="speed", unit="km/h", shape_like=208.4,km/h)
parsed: 140,km/h
